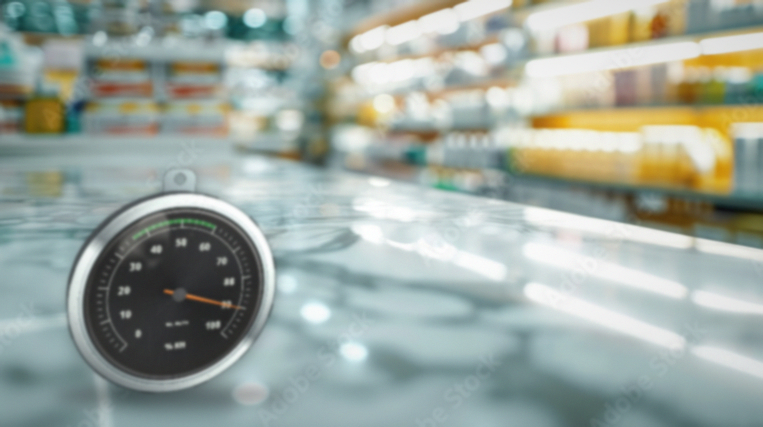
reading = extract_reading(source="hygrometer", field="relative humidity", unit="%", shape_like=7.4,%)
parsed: 90,%
